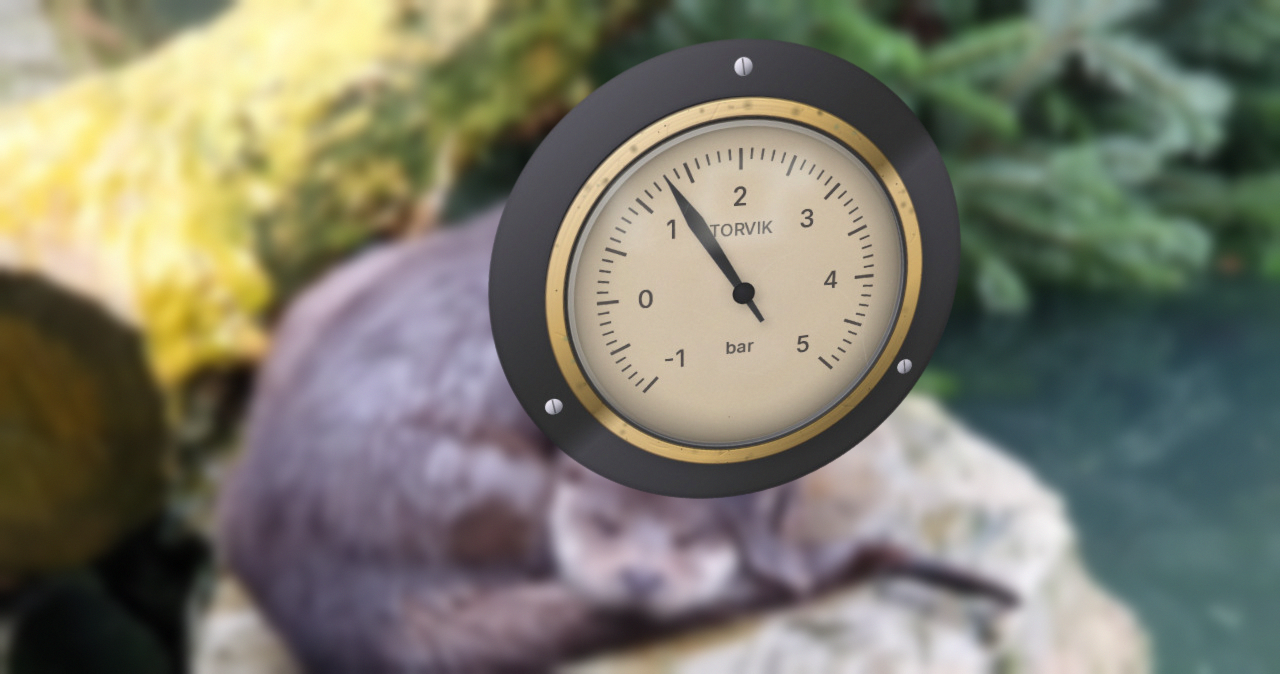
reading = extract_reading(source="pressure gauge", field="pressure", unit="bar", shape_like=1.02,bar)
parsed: 1.3,bar
